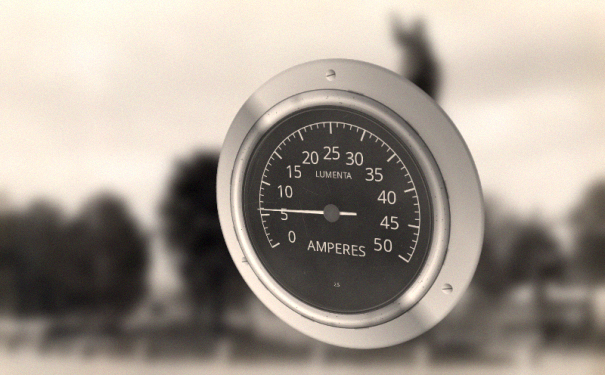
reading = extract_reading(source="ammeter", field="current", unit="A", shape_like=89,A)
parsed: 6,A
